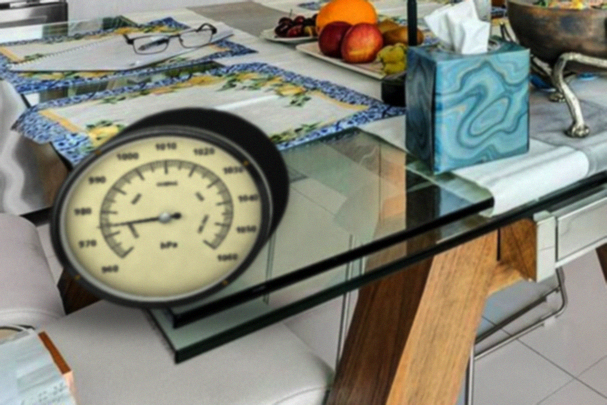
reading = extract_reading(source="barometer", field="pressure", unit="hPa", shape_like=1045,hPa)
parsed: 975,hPa
